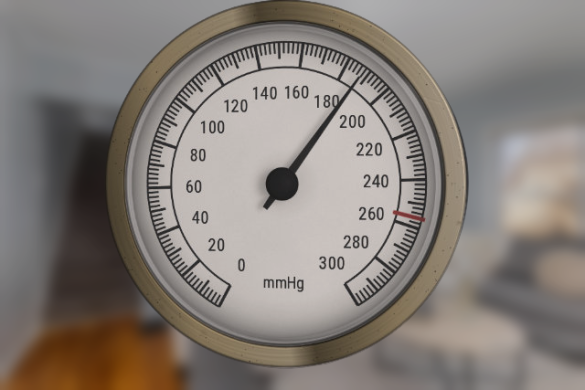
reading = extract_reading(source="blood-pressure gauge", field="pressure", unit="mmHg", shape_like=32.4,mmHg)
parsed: 188,mmHg
